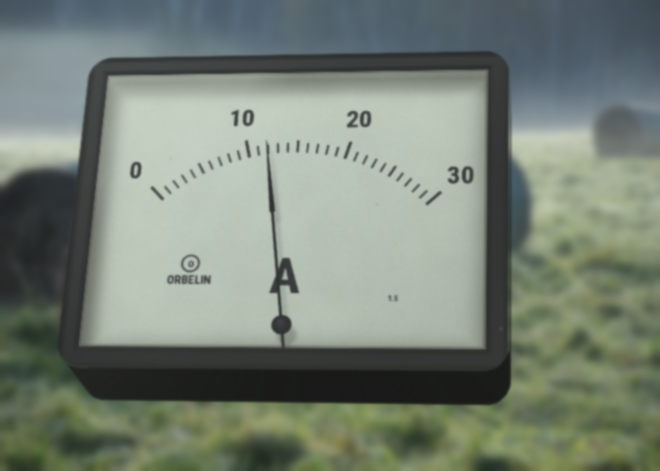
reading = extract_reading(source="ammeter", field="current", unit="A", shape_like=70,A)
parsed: 12,A
